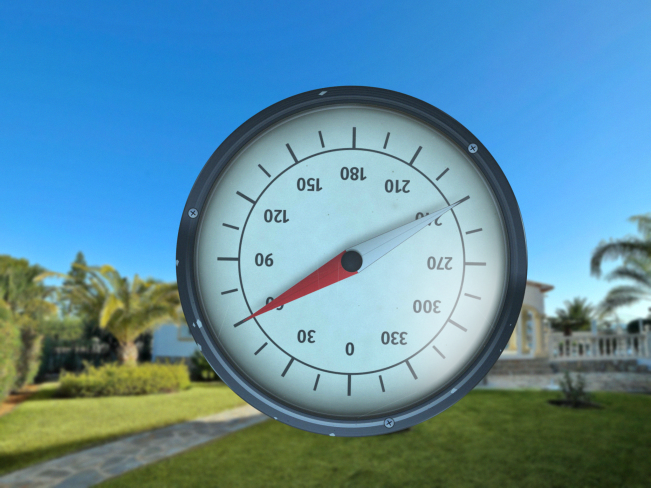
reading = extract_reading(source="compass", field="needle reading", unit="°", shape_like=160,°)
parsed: 60,°
